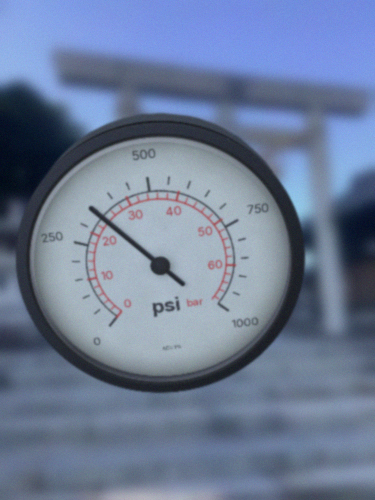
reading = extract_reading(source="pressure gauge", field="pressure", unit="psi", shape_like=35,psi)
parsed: 350,psi
